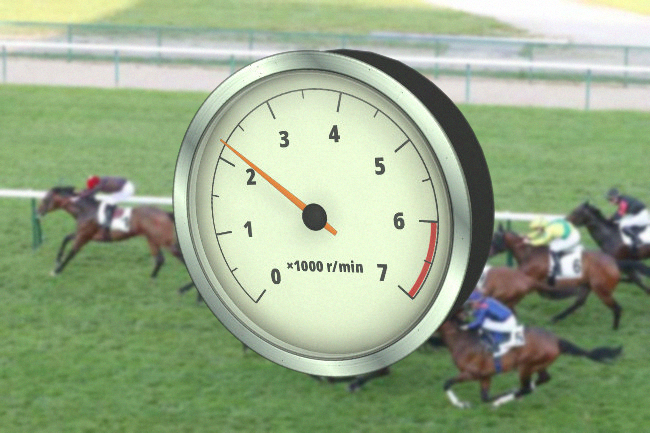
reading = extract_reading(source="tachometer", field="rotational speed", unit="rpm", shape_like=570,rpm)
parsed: 2250,rpm
